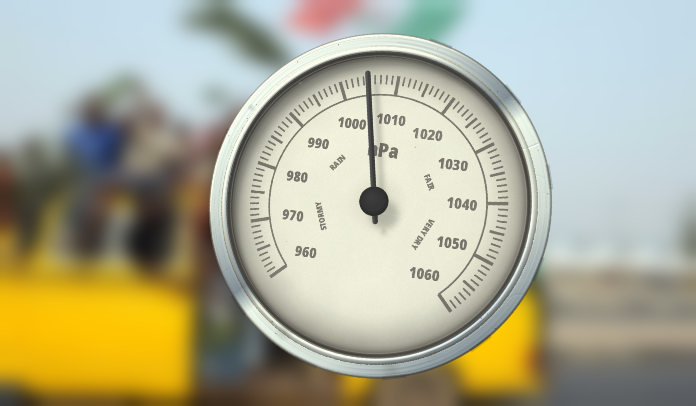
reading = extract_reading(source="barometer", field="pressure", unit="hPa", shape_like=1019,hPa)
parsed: 1005,hPa
